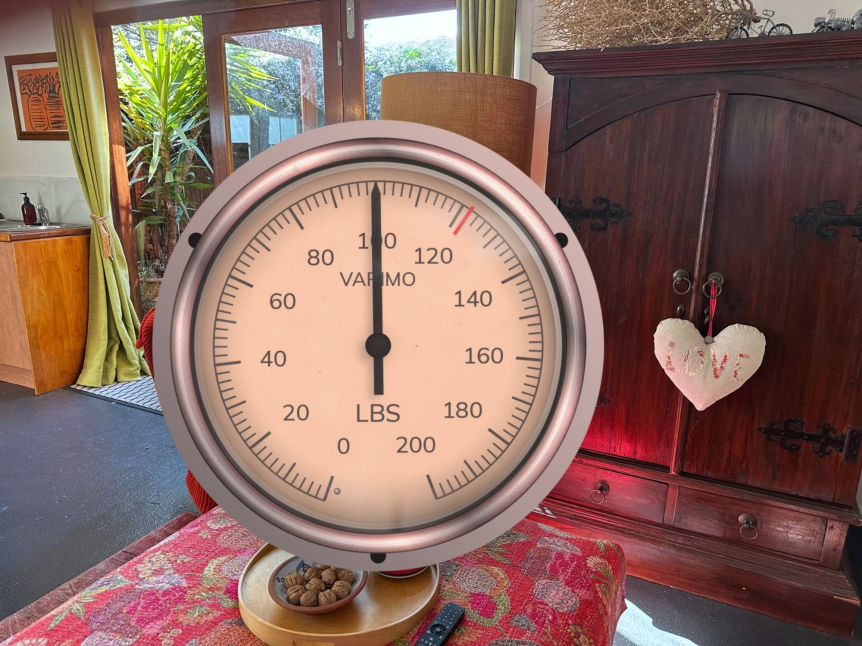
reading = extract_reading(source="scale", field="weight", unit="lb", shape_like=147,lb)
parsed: 100,lb
